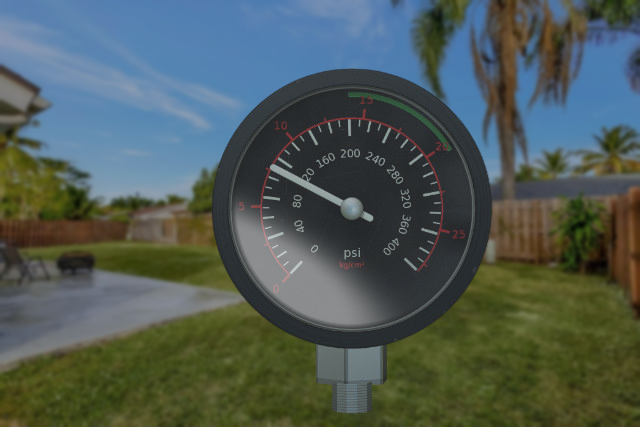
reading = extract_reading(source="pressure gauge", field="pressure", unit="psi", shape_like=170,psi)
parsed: 110,psi
